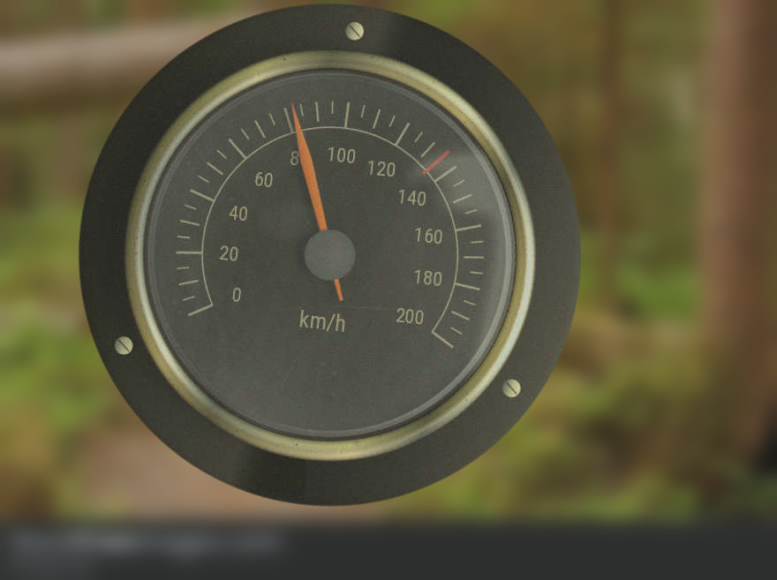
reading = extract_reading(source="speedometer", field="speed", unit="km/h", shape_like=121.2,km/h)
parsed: 82.5,km/h
